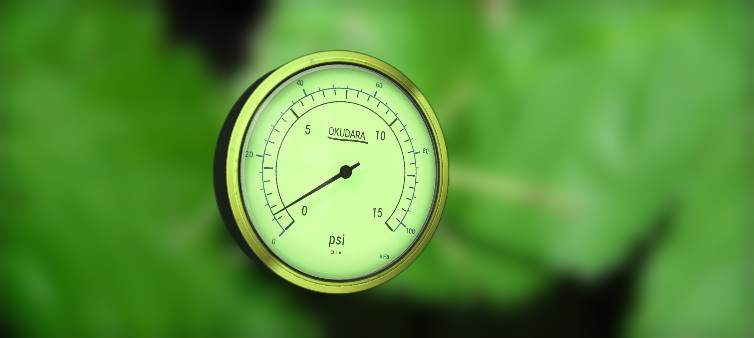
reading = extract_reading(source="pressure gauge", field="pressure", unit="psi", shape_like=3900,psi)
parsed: 0.75,psi
